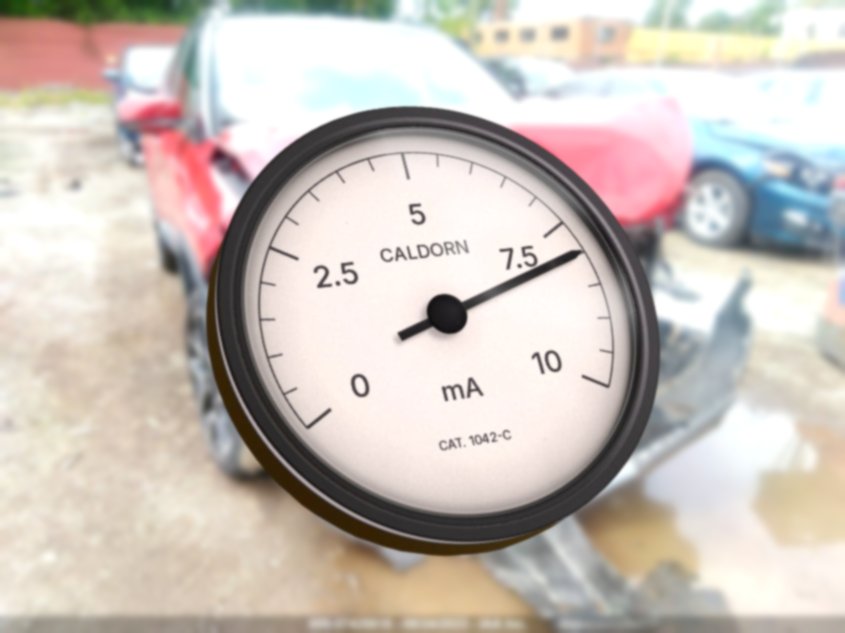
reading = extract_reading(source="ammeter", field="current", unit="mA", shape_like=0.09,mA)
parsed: 8,mA
